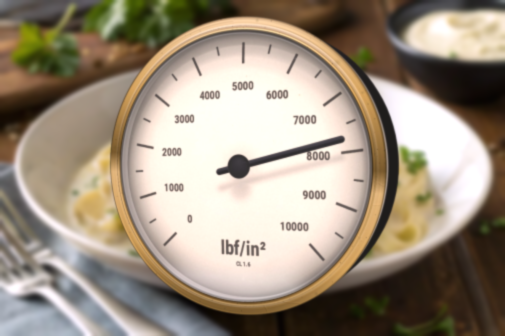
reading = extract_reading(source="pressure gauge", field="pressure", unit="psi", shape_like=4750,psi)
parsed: 7750,psi
